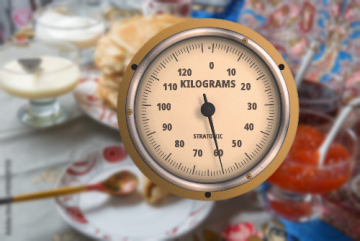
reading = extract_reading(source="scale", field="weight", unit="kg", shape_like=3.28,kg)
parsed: 60,kg
